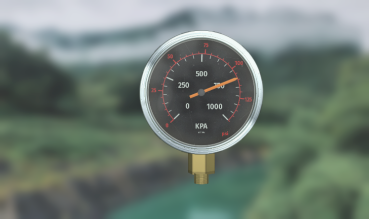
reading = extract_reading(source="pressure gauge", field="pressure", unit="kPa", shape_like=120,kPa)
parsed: 750,kPa
